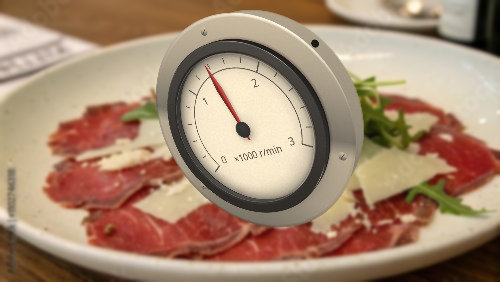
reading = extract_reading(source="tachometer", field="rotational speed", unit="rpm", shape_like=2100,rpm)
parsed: 1400,rpm
